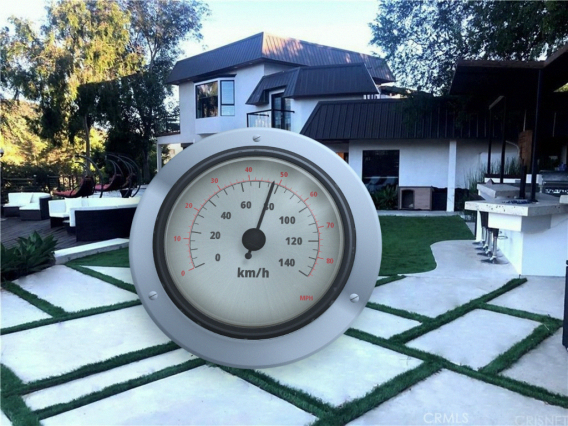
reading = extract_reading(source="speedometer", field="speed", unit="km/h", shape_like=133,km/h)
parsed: 77.5,km/h
